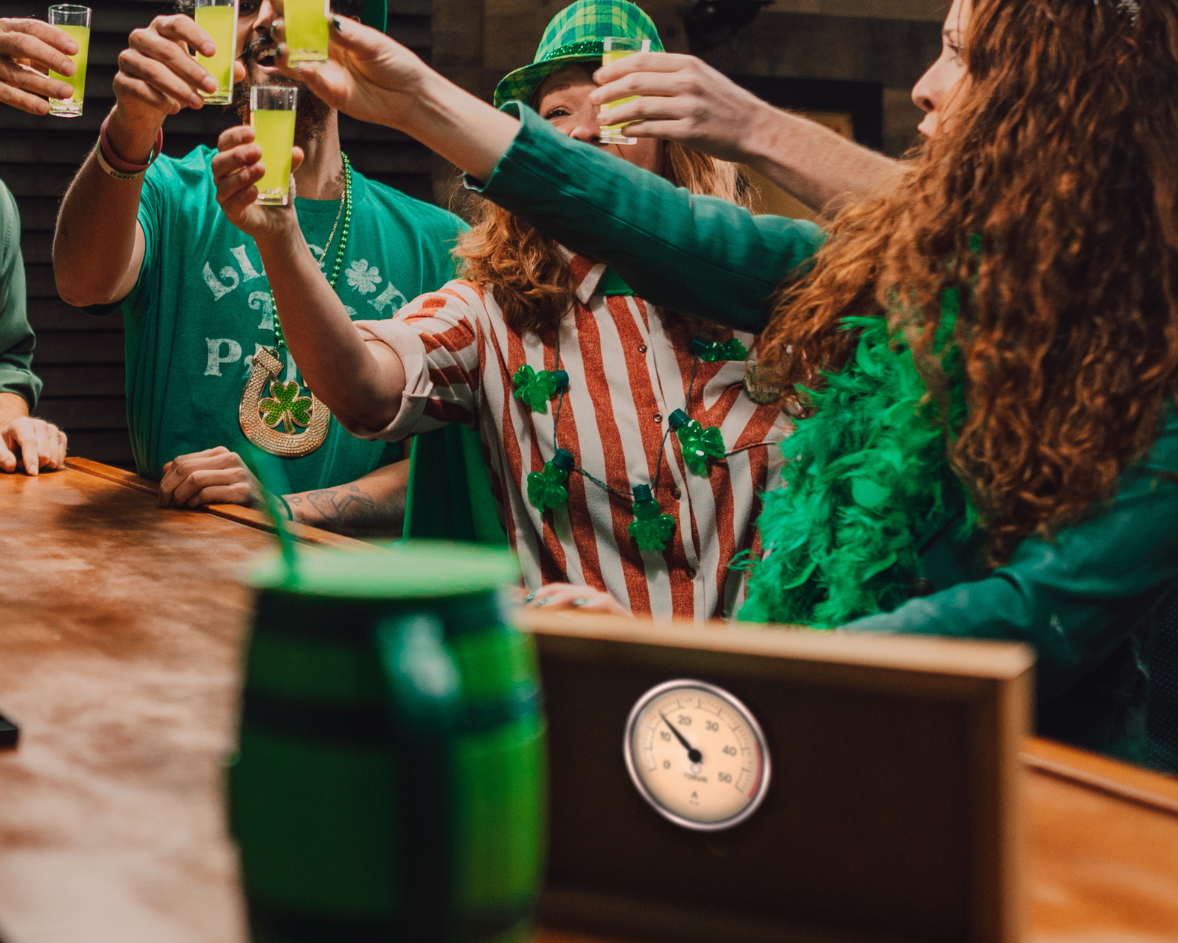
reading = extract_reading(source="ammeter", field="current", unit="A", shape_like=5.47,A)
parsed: 15,A
